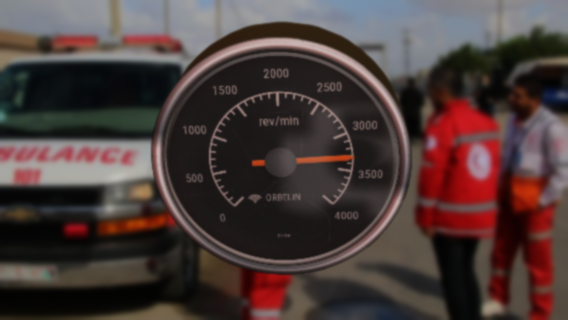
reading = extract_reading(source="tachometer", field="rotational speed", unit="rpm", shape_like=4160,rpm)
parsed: 3300,rpm
